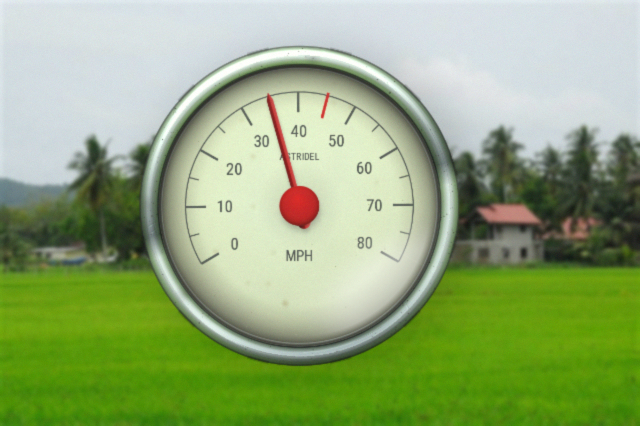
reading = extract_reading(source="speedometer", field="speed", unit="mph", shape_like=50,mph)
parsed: 35,mph
